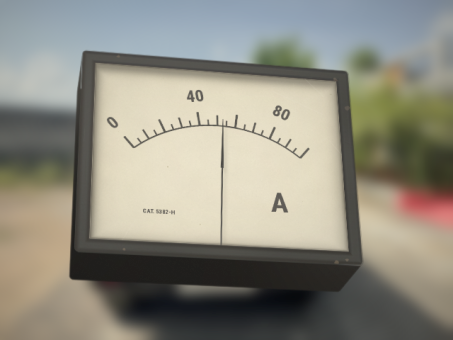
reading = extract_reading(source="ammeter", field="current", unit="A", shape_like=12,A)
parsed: 52.5,A
